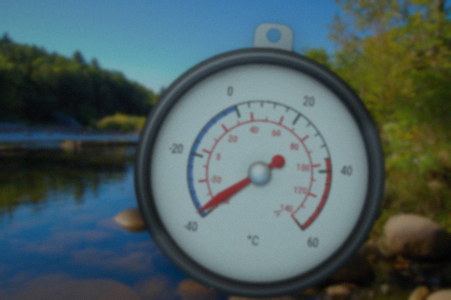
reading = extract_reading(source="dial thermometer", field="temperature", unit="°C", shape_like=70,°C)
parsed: -38,°C
